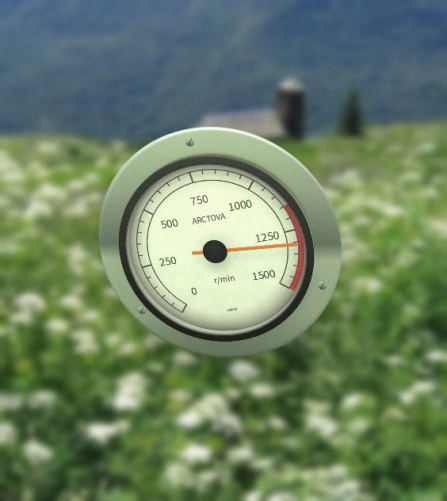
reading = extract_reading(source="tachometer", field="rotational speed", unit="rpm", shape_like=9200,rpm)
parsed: 1300,rpm
